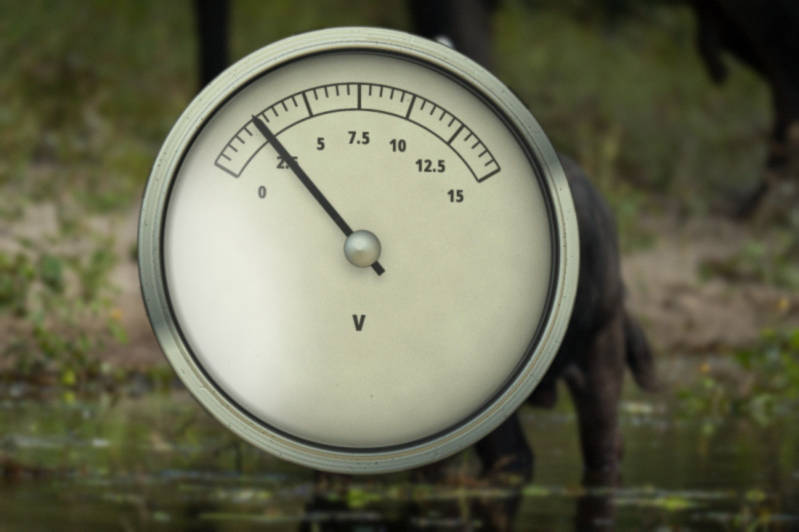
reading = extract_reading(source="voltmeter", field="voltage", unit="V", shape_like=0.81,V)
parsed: 2.5,V
